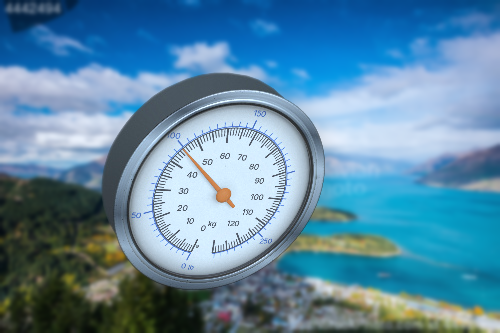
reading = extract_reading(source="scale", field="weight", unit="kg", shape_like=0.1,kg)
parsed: 45,kg
